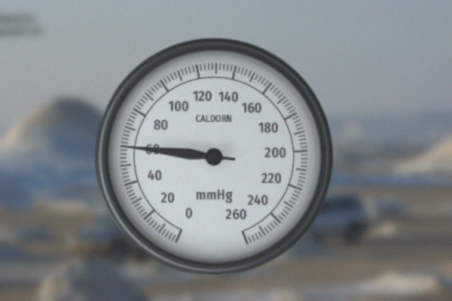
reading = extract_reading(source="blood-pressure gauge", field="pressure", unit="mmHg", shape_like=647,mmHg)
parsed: 60,mmHg
